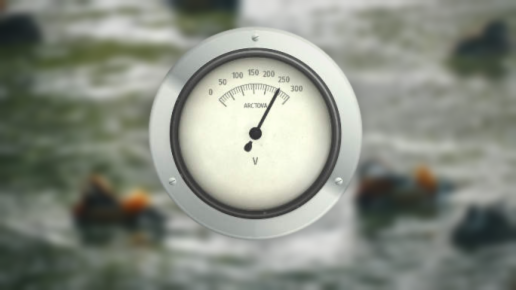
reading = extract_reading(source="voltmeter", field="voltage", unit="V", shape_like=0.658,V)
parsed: 250,V
